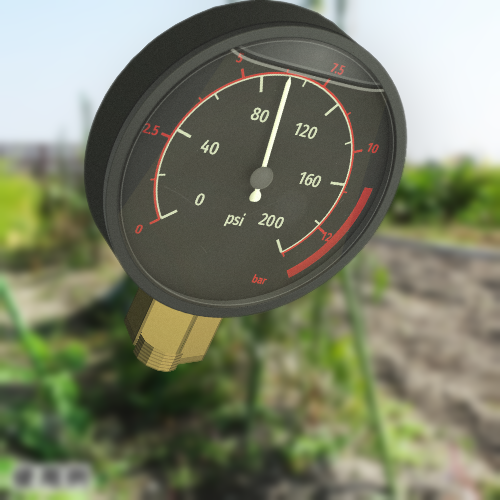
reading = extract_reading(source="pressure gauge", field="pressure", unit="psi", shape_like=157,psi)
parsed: 90,psi
